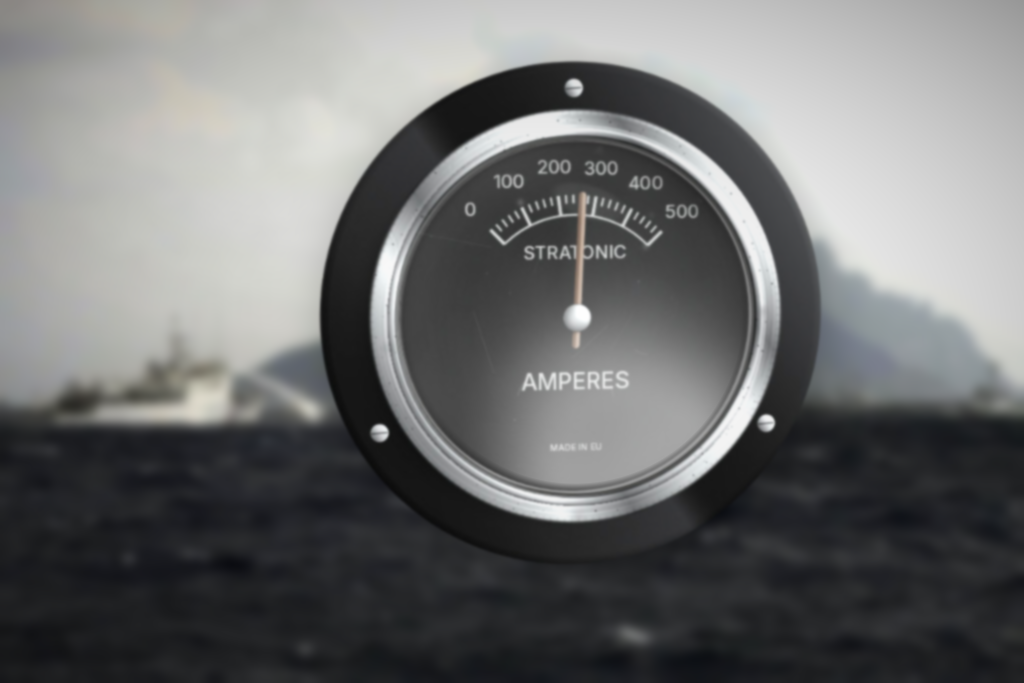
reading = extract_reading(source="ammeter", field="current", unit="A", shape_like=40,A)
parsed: 260,A
